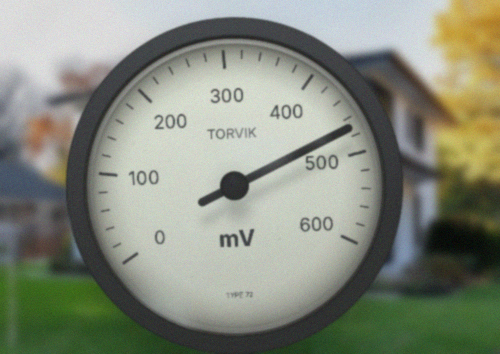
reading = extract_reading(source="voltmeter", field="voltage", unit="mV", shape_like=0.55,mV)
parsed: 470,mV
